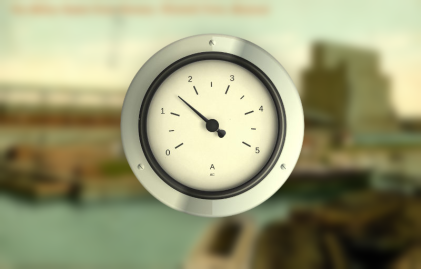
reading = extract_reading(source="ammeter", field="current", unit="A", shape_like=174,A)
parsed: 1.5,A
